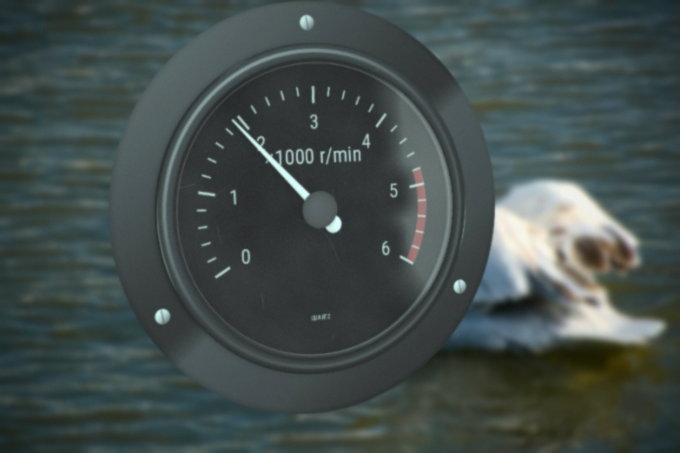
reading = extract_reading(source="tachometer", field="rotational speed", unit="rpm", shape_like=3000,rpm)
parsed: 1900,rpm
